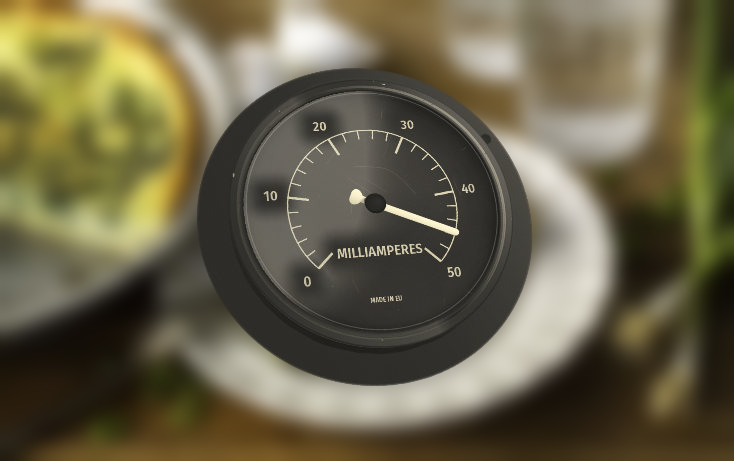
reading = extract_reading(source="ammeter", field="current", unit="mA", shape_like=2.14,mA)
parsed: 46,mA
